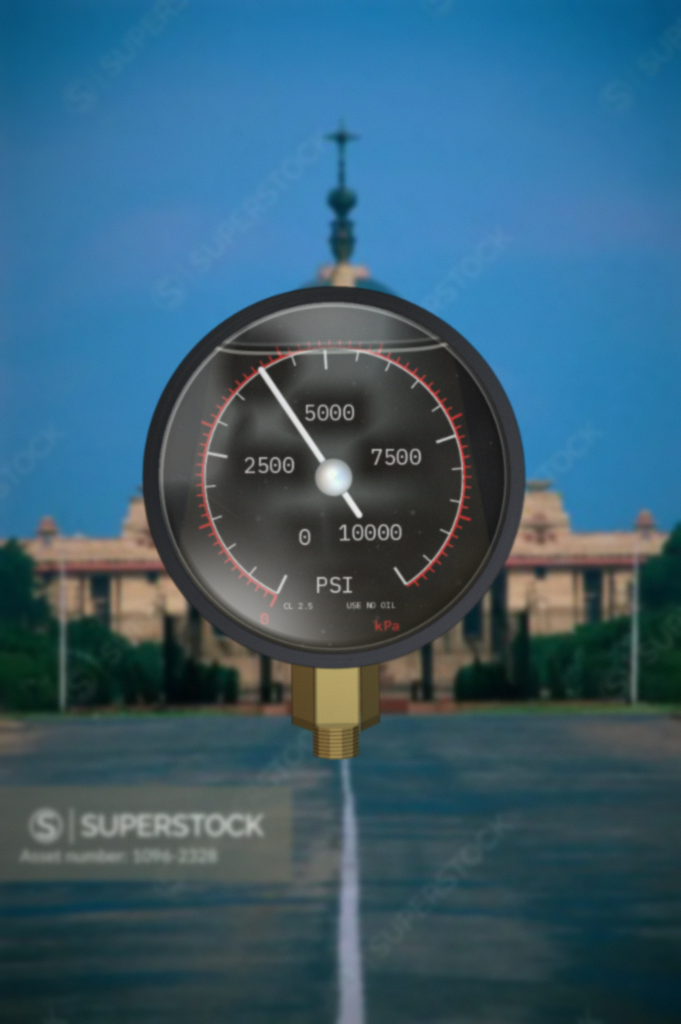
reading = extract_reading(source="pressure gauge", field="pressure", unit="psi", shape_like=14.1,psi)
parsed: 4000,psi
